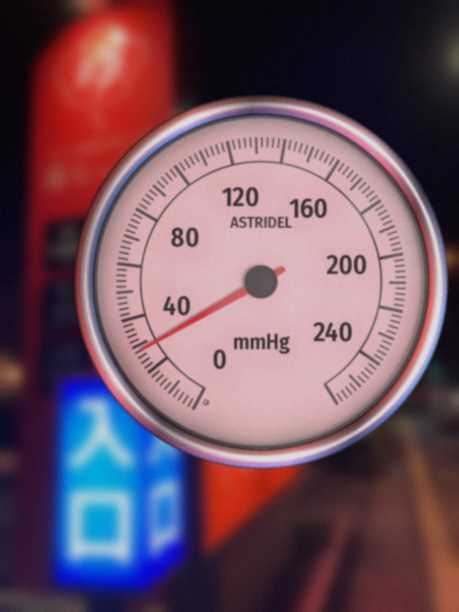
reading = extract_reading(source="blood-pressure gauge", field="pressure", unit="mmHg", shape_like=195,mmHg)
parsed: 28,mmHg
